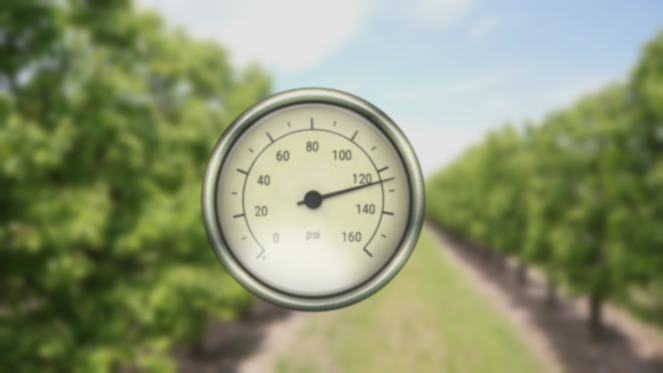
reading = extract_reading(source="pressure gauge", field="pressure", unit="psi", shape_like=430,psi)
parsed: 125,psi
